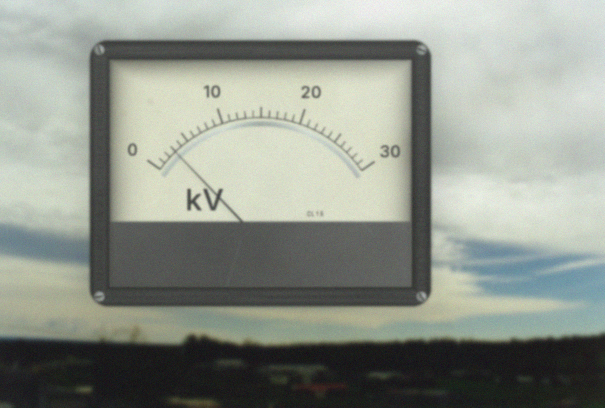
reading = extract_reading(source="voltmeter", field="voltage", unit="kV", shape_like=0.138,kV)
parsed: 3,kV
